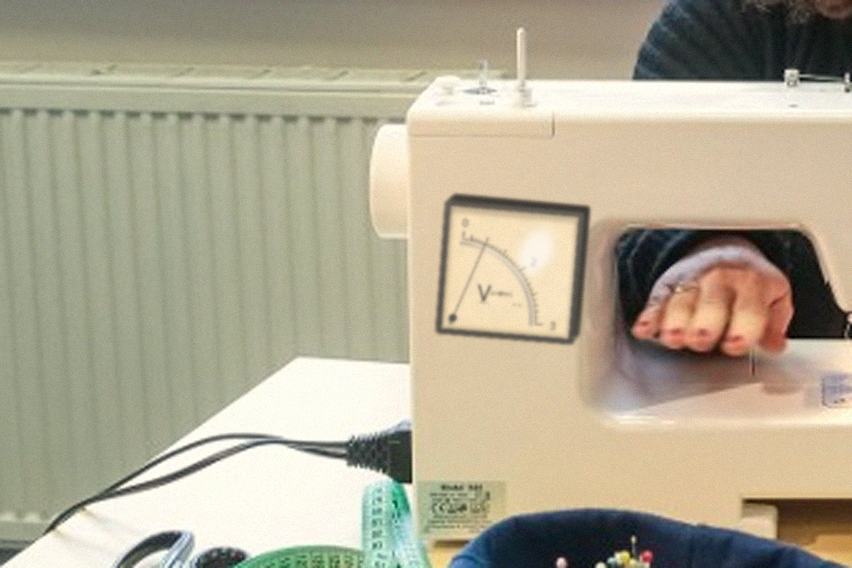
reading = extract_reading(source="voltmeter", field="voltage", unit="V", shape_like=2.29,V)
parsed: 1,V
